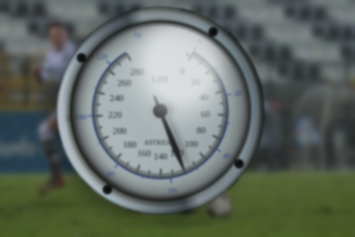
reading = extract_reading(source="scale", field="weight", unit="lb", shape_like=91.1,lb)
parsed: 120,lb
